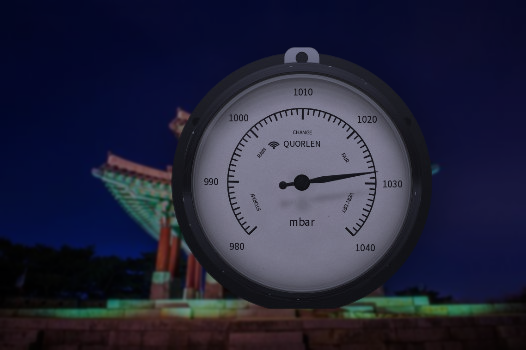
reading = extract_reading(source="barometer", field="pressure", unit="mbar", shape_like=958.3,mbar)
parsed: 1028,mbar
